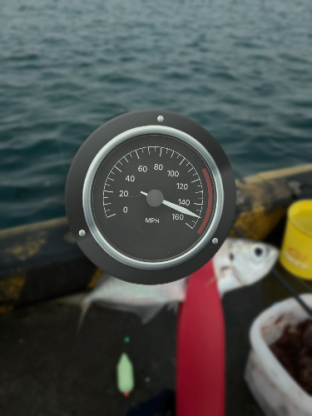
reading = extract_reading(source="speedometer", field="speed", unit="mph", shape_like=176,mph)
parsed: 150,mph
